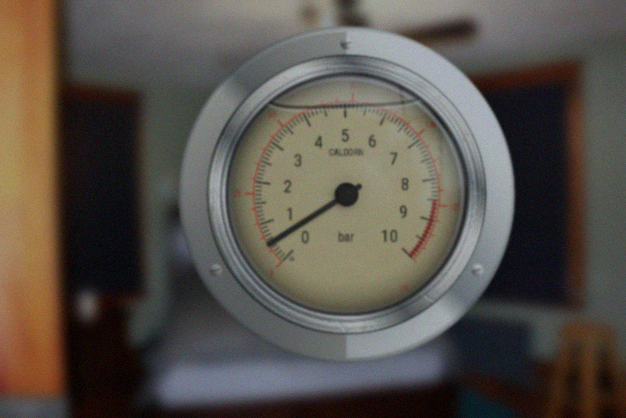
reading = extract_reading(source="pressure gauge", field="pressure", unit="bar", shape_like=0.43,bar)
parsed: 0.5,bar
